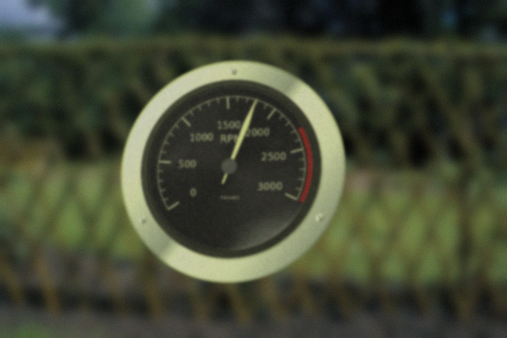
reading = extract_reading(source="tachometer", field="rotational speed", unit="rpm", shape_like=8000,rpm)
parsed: 1800,rpm
